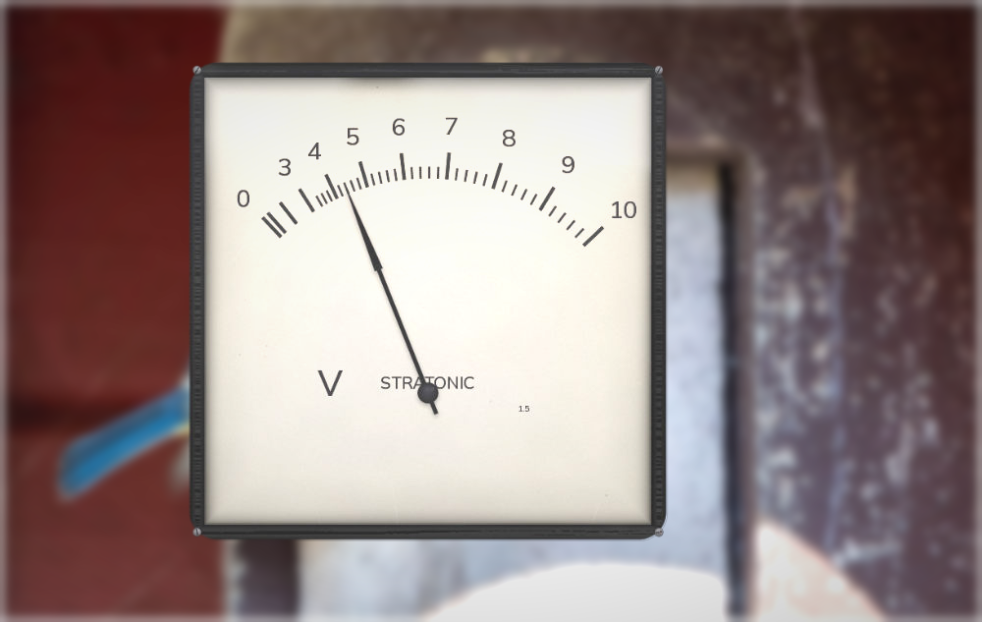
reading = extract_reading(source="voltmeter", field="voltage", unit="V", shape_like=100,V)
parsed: 4.4,V
